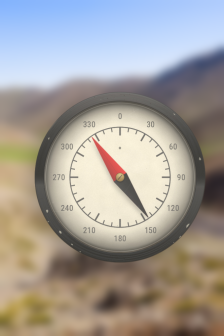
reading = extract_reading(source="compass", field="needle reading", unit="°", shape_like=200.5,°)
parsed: 325,°
